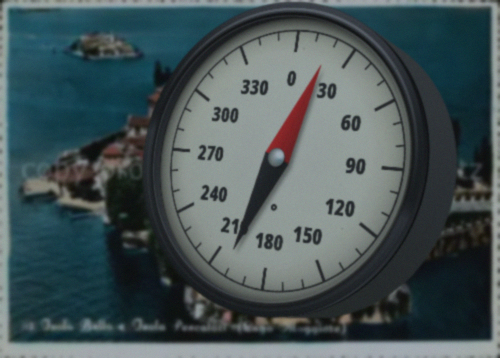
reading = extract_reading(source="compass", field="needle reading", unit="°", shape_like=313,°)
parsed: 20,°
